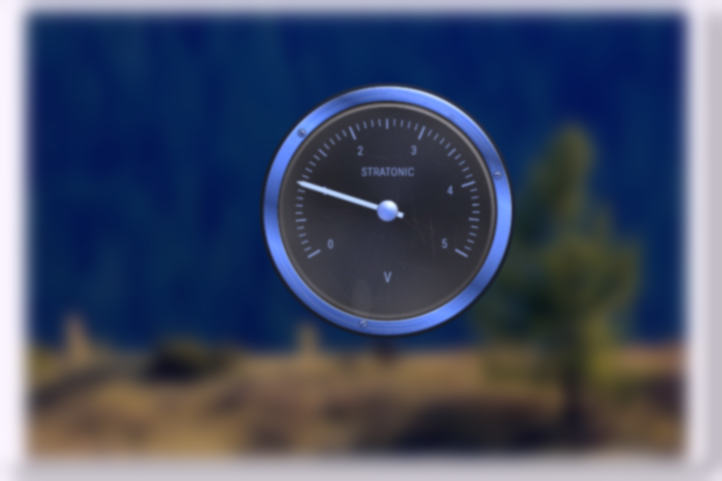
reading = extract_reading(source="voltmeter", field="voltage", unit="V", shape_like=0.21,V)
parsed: 1,V
